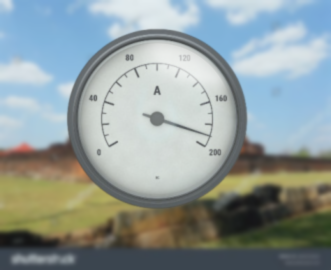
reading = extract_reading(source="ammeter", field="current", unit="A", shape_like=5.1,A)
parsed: 190,A
